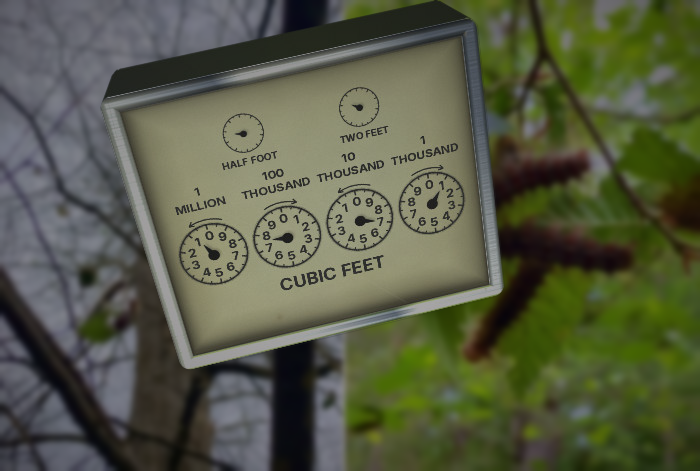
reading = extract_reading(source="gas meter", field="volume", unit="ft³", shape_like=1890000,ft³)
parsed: 77100,ft³
